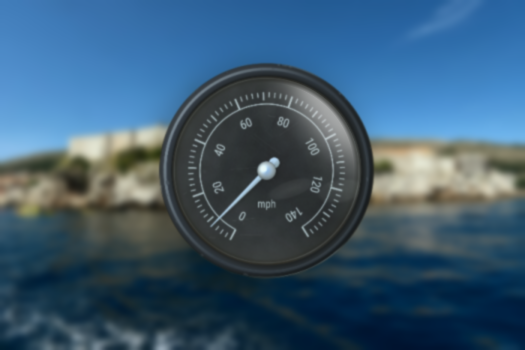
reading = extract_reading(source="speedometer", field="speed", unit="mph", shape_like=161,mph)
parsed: 8,mph
